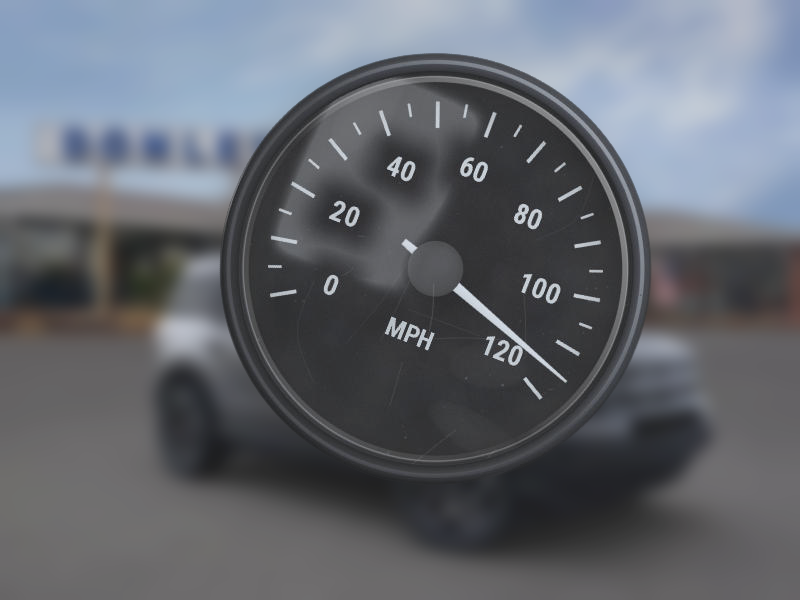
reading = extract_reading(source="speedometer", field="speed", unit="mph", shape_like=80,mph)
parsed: 115,mph
